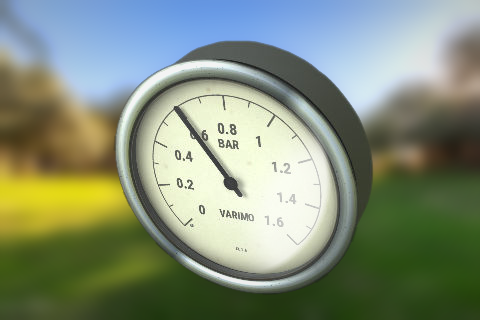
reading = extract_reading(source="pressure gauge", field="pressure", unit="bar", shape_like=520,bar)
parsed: 0.6,bar
